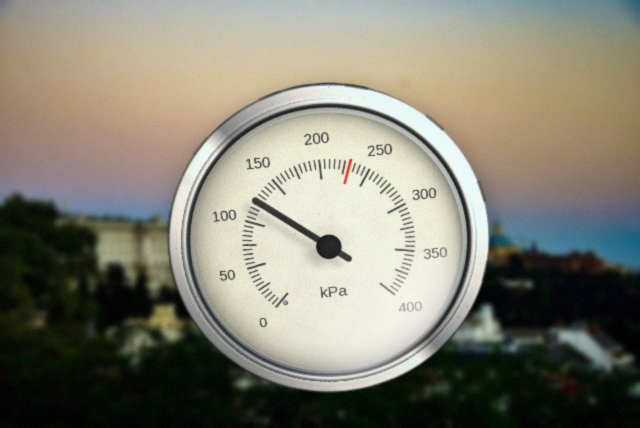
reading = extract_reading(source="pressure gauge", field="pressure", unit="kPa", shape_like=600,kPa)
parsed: 125,kPa
